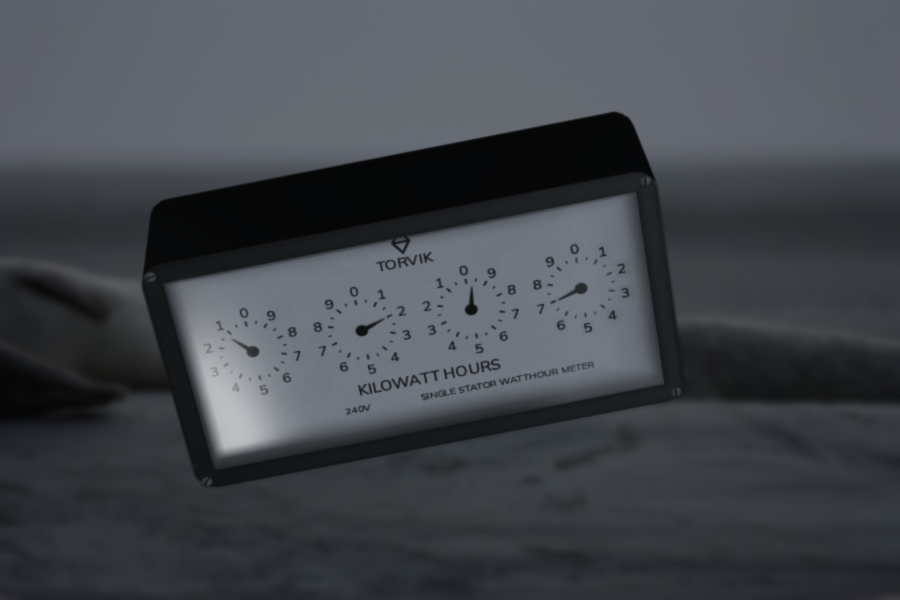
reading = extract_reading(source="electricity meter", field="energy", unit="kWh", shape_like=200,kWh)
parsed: 1197,kWh
